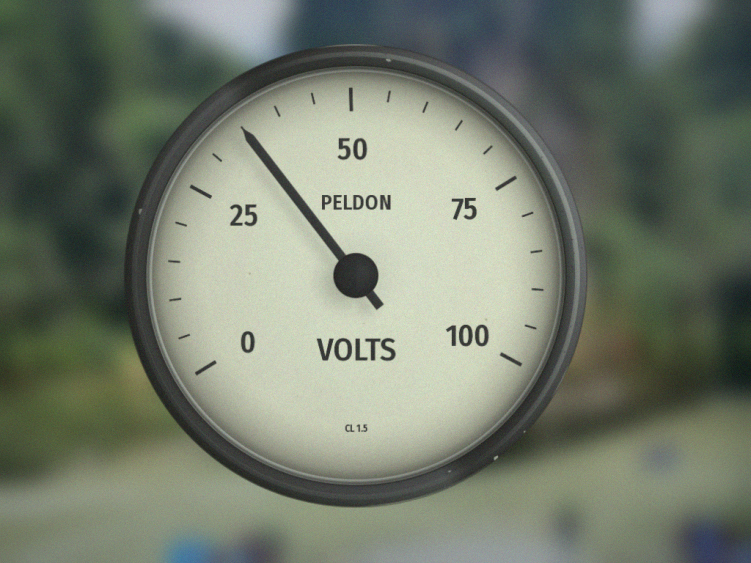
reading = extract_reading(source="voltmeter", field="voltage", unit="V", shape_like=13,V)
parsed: 35,V
